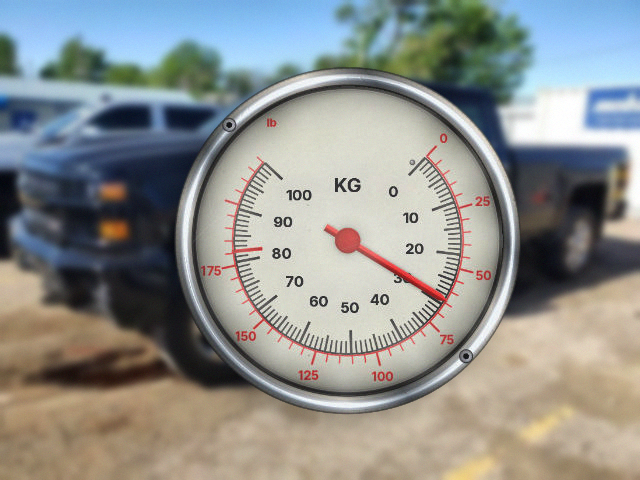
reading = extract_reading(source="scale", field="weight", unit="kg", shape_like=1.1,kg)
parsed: 29,kg
